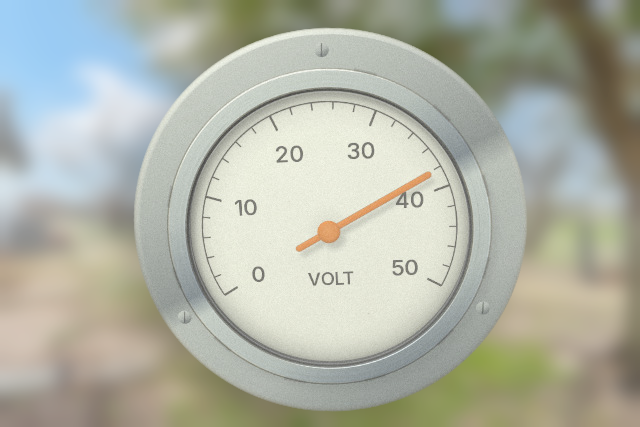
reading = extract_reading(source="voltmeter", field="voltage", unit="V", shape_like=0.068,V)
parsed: 38,V
